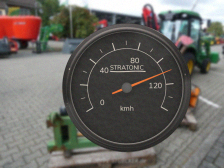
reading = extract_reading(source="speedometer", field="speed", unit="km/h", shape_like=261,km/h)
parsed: 110,km/h
